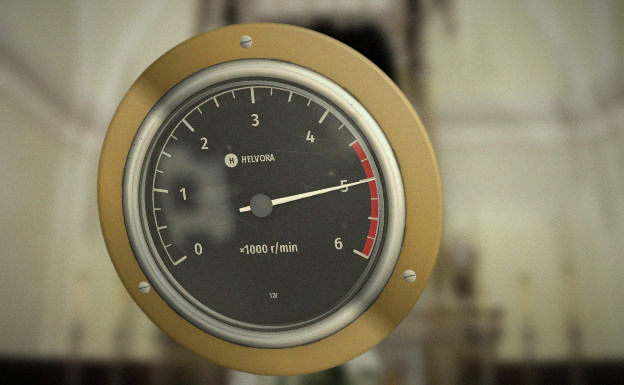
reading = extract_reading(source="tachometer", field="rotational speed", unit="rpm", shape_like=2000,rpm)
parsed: 5000,rpm
